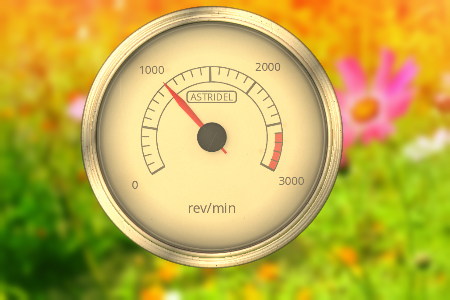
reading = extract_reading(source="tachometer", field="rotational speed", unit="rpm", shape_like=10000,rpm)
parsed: 1000,rpm
